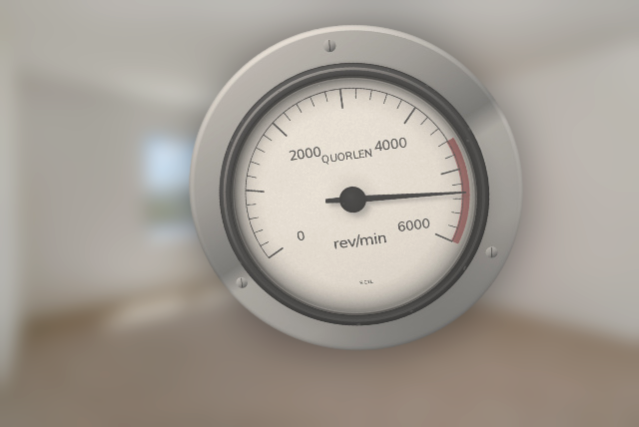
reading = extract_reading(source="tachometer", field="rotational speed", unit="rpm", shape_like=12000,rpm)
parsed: 5300,rpm
